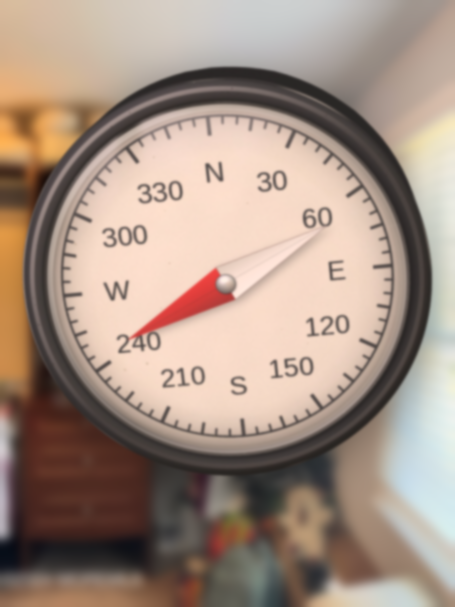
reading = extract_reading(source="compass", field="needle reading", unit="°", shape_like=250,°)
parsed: 245,°
